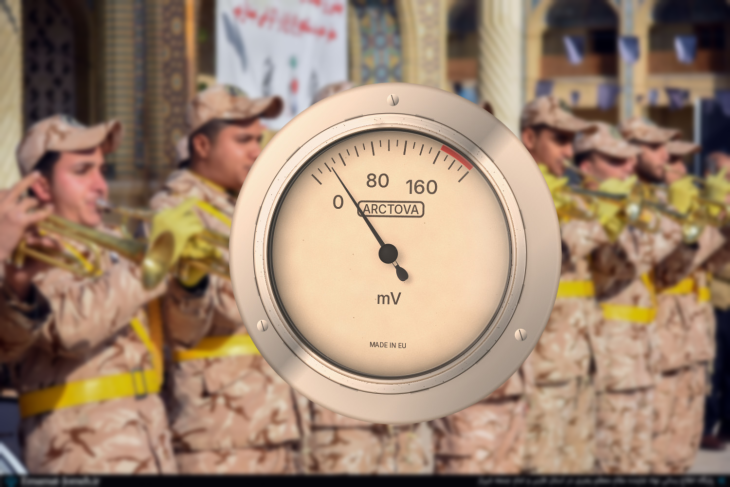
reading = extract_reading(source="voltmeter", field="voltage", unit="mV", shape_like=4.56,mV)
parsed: 25,mV
